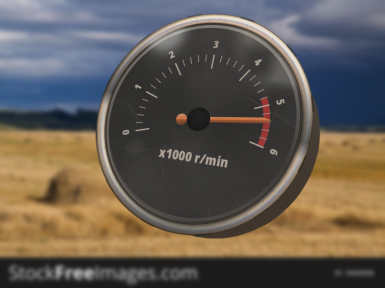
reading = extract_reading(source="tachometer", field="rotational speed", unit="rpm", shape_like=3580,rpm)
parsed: 5400,rpm
